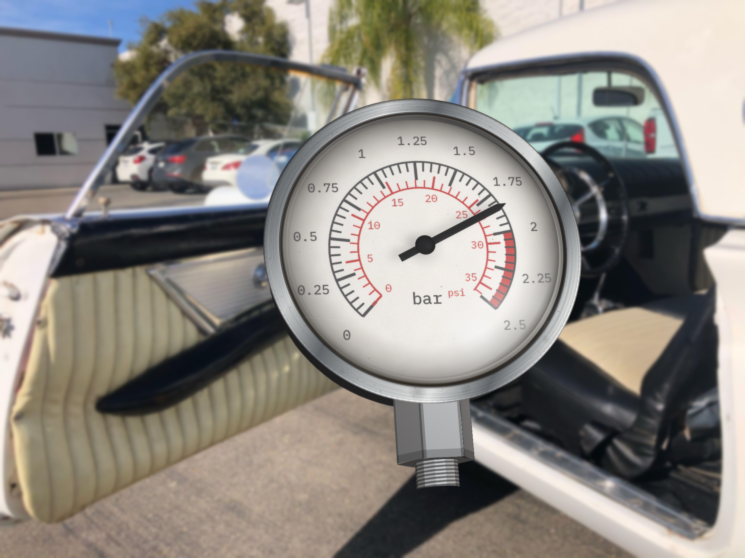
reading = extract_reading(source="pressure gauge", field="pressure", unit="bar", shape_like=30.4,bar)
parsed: 1.85,bar
